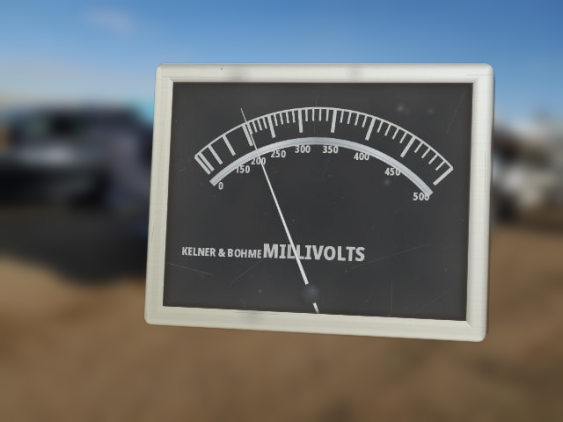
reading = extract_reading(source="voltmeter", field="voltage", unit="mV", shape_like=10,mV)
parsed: 210,mV
